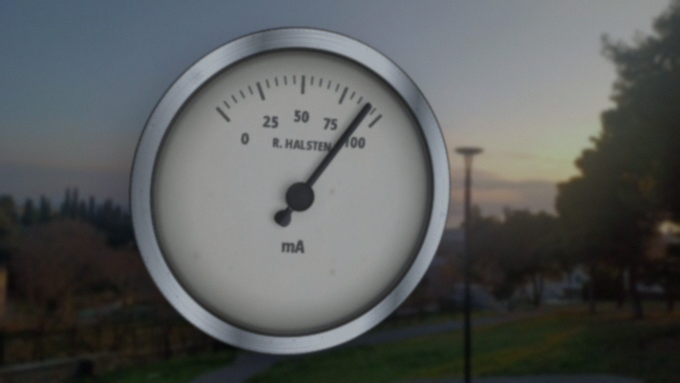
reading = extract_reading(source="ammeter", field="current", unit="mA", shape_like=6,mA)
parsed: 90,mA
